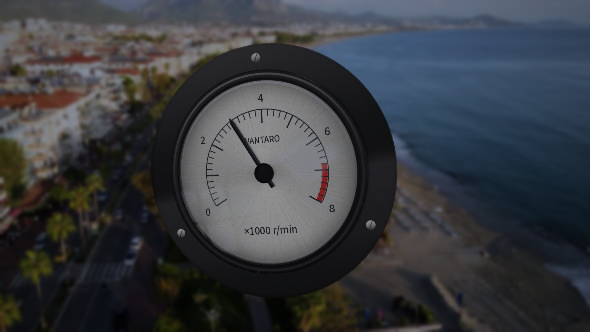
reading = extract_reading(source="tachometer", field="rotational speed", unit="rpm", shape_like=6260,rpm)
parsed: 3000,rpm
